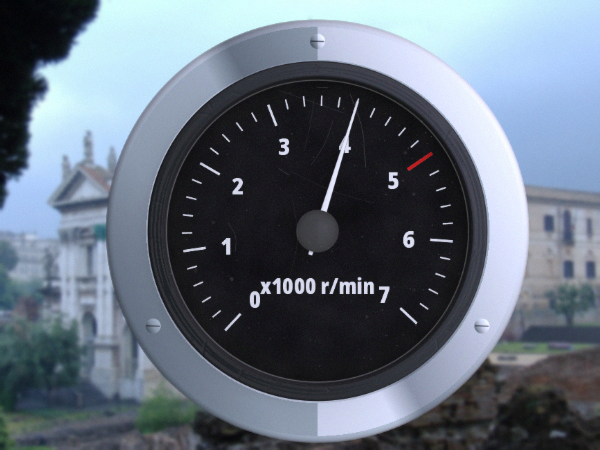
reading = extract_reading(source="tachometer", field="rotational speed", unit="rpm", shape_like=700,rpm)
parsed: 4000,rpm
